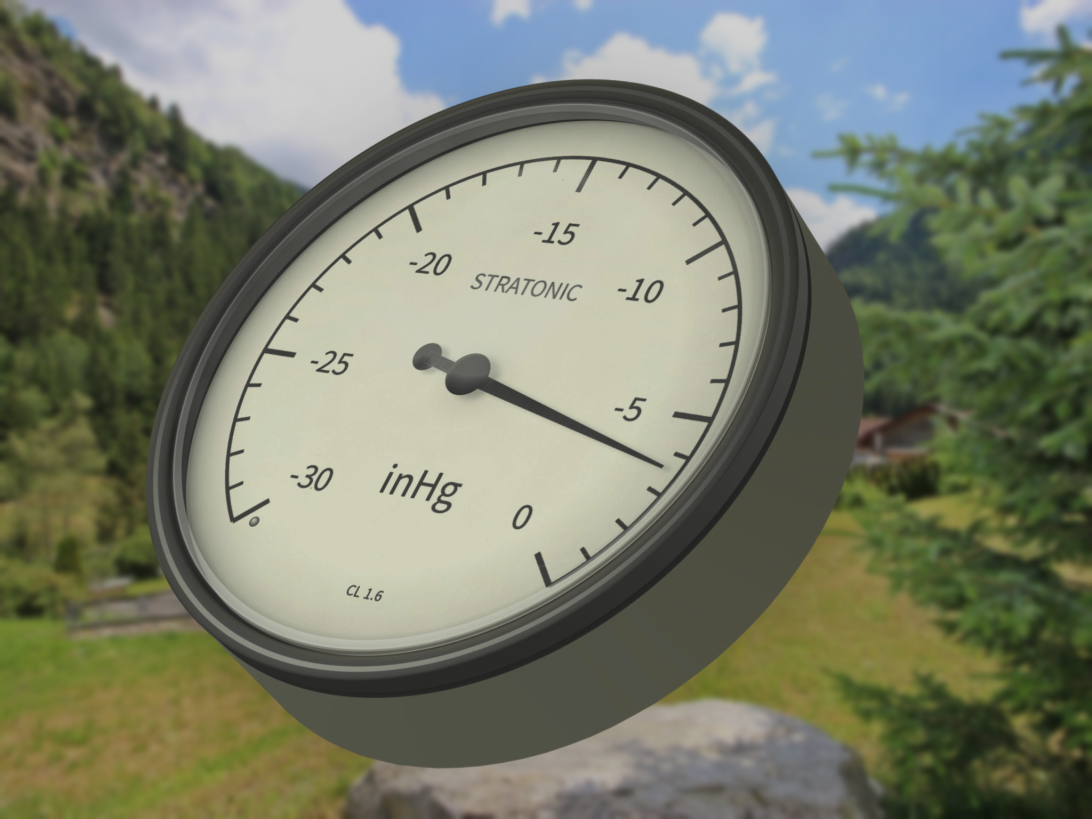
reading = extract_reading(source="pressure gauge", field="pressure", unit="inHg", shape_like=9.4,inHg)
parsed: -3.5,inHg
